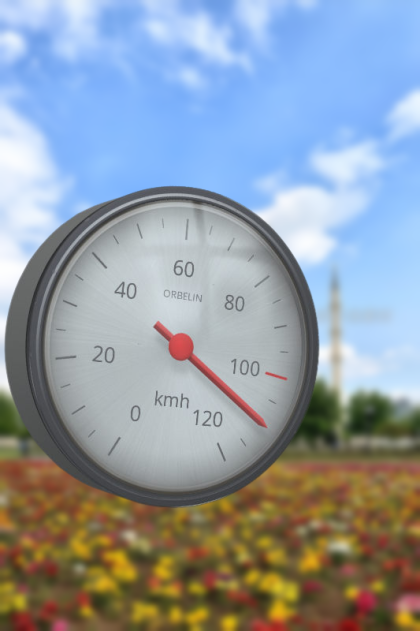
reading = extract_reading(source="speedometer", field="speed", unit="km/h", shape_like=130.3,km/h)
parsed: 110,km/h
